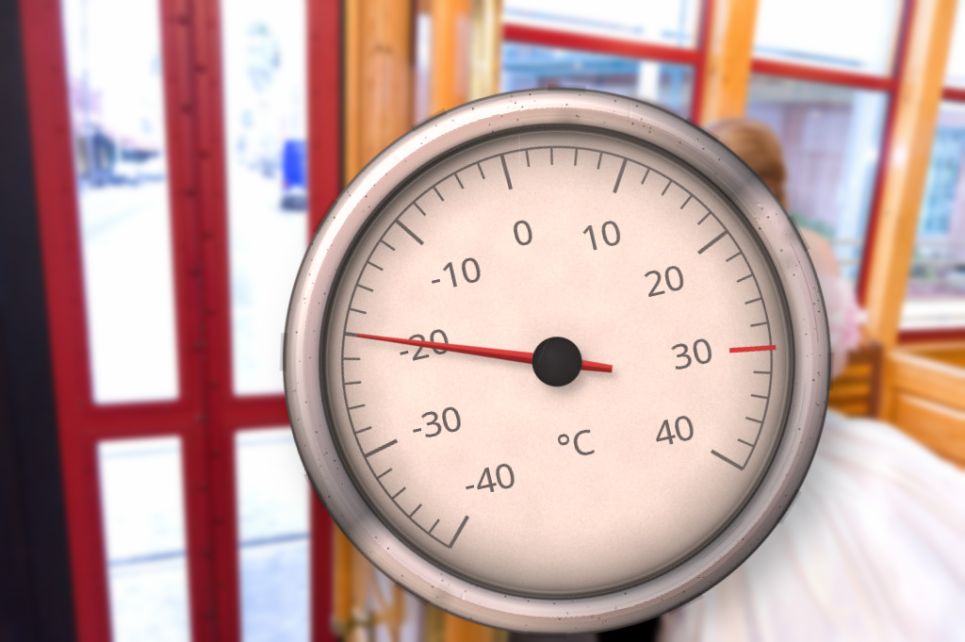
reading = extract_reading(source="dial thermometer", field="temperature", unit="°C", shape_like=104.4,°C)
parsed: -20,°C
